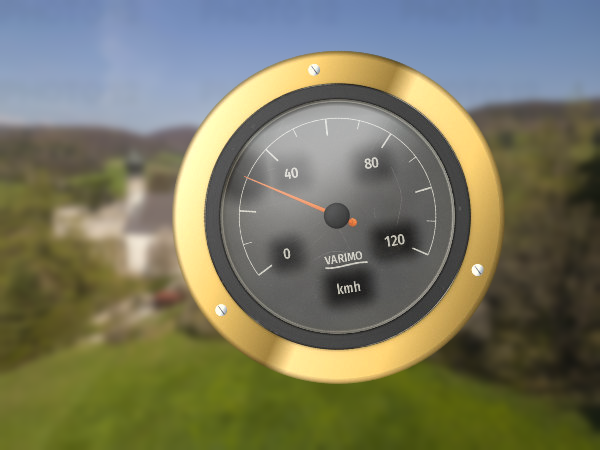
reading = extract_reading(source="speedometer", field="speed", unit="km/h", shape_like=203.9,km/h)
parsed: 30,km/h
